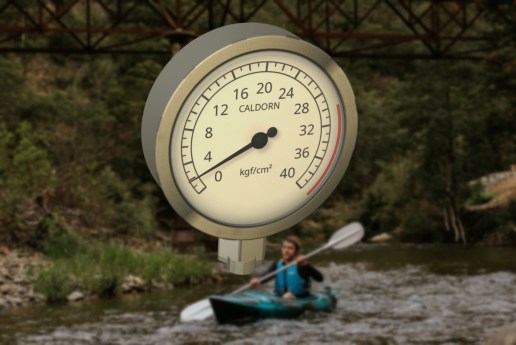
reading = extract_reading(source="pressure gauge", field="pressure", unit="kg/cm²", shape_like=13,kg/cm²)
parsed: 2,kg/cm²
